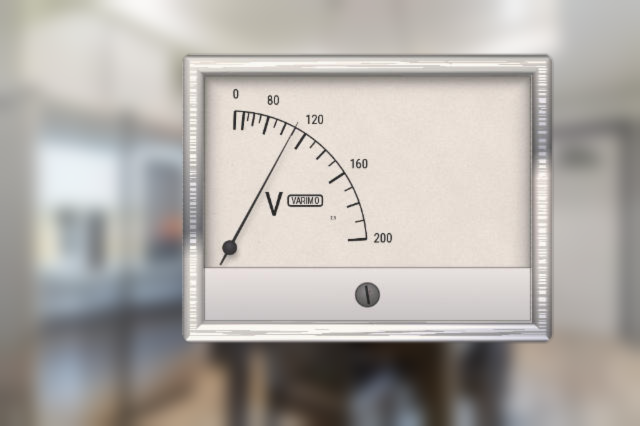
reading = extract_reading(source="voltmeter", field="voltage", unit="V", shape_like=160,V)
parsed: 110,V
